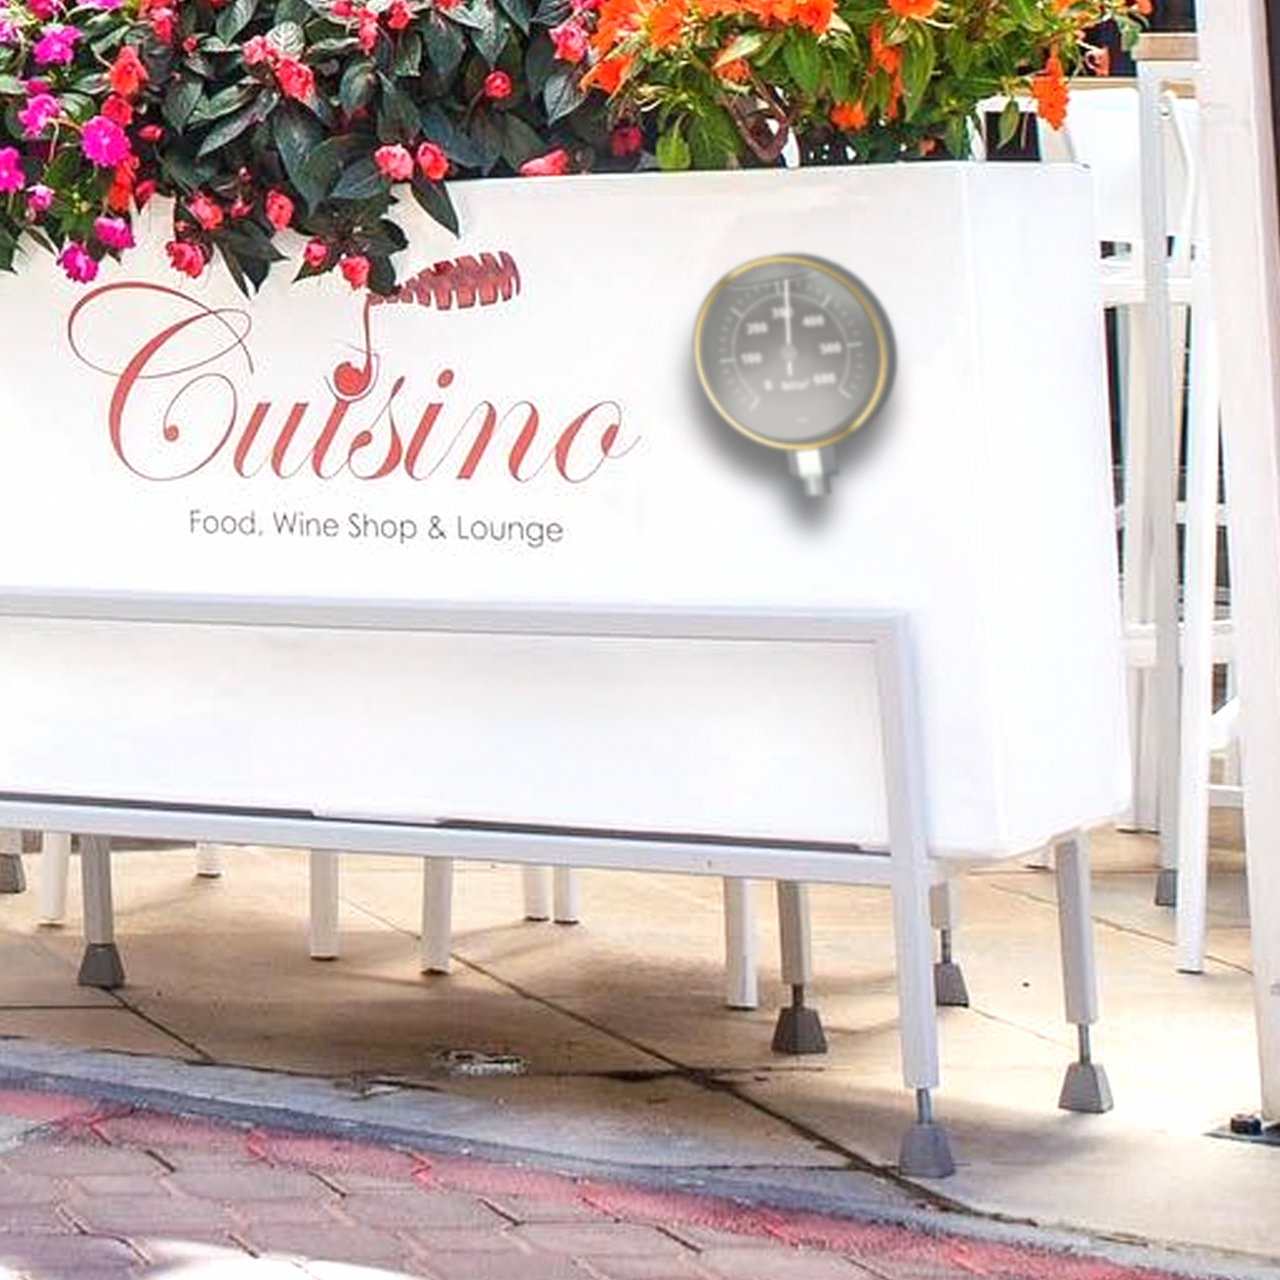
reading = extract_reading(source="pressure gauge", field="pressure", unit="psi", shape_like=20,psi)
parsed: 320,psi
